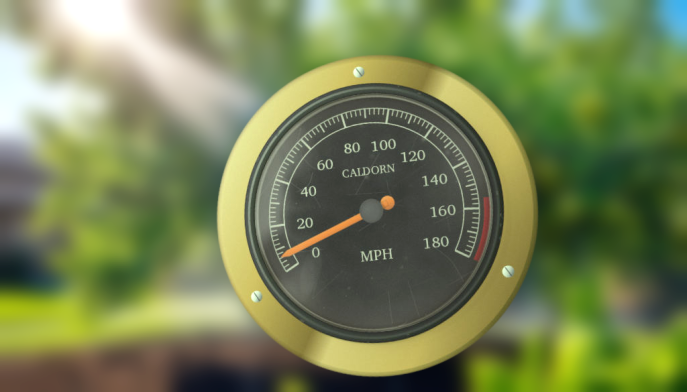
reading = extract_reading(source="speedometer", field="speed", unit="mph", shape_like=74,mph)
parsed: 6,mph
